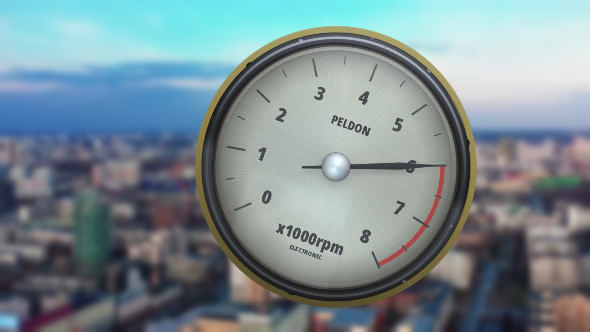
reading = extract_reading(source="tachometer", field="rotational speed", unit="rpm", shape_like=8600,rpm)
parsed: 6000,rpm
